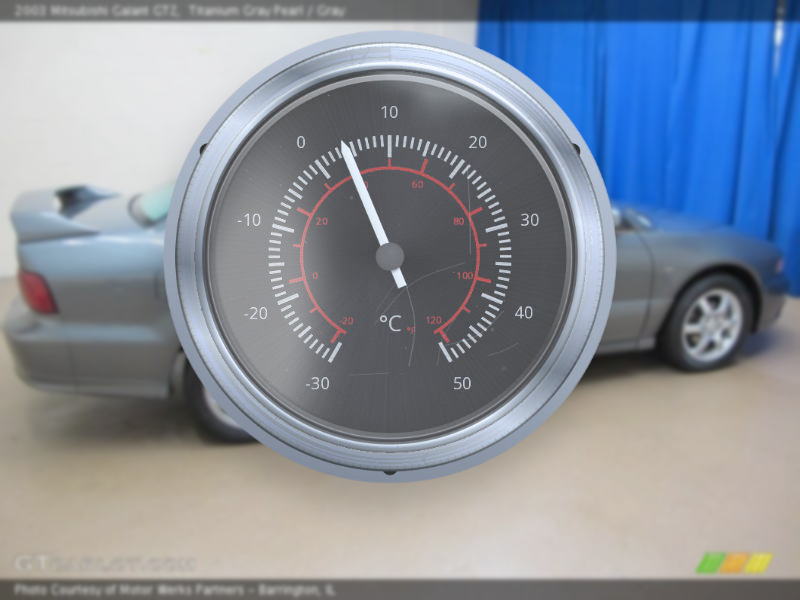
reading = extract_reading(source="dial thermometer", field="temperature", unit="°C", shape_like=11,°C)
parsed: 4,°C
